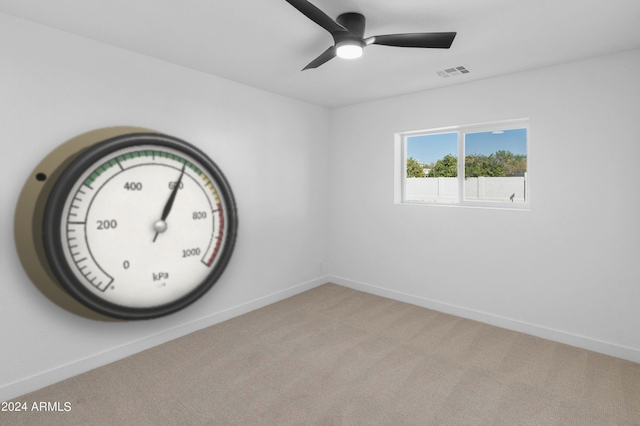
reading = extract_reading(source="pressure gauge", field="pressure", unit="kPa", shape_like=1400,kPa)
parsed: 600,kPa
